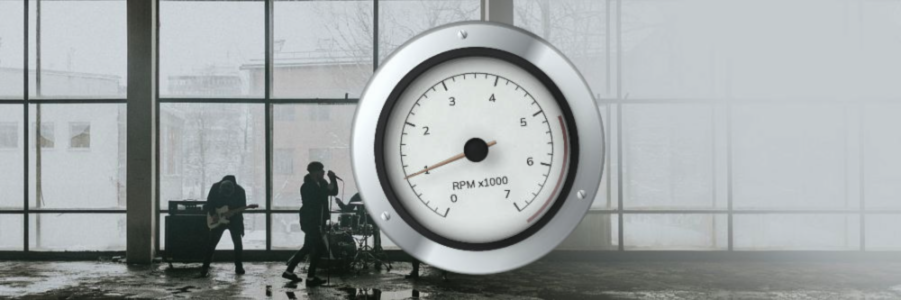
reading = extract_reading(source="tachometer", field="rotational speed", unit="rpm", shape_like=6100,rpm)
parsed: 1000,rpm
